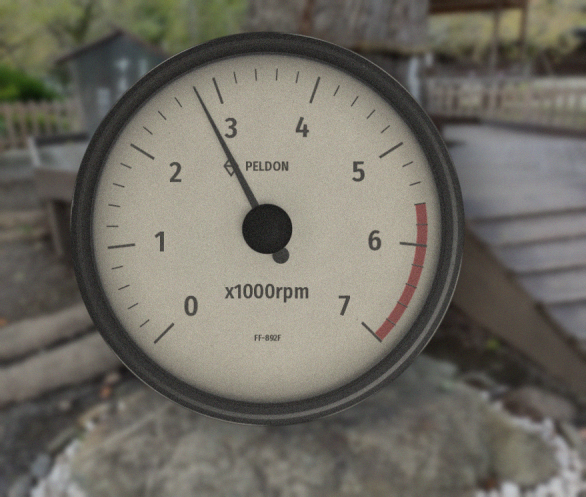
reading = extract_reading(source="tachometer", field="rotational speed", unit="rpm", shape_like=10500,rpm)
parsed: 2800,rpm
